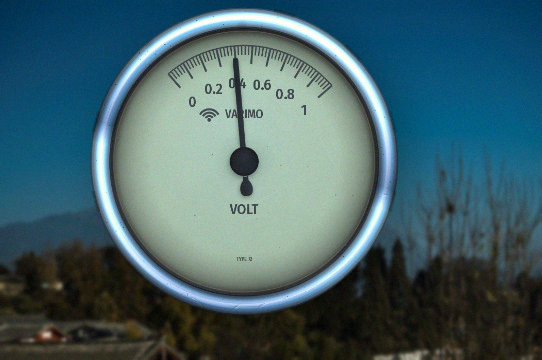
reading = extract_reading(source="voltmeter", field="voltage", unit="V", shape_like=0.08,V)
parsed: 0.4,V
